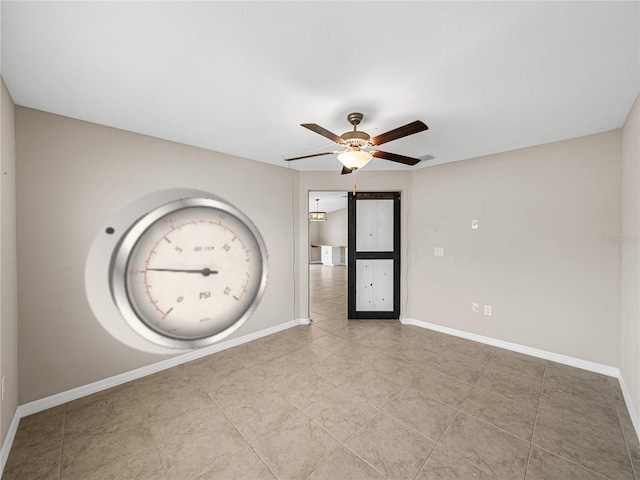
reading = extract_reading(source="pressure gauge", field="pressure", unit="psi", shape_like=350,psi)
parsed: 3,psi
